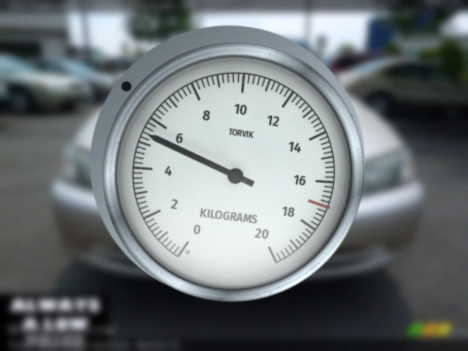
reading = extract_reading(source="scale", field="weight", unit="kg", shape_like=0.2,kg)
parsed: 5.4,kg
